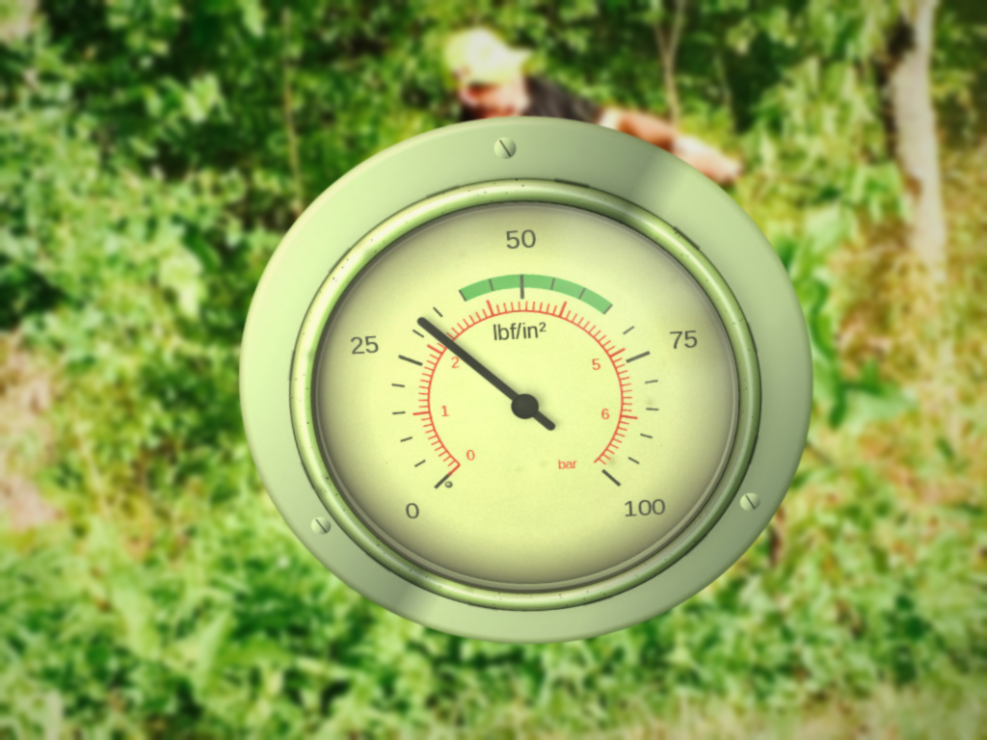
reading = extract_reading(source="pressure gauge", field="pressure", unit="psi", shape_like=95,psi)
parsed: 32.5,psi
